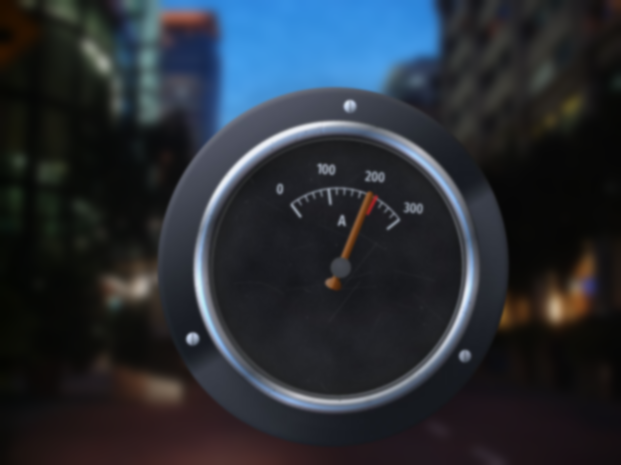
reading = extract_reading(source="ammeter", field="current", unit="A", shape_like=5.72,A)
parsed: 200,A
